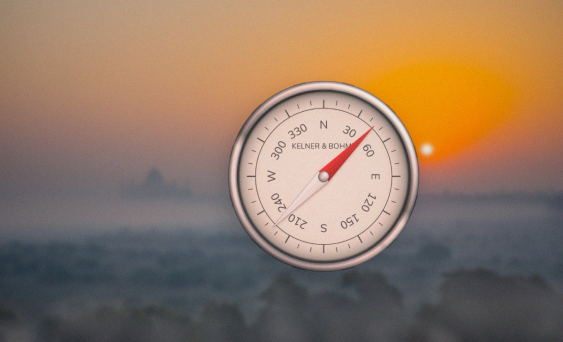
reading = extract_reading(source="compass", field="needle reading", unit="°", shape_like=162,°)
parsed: 45,°
